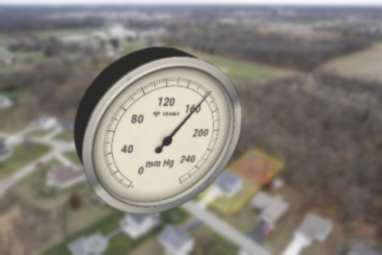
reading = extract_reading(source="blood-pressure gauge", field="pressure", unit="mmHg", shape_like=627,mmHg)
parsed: 160,mmHg
